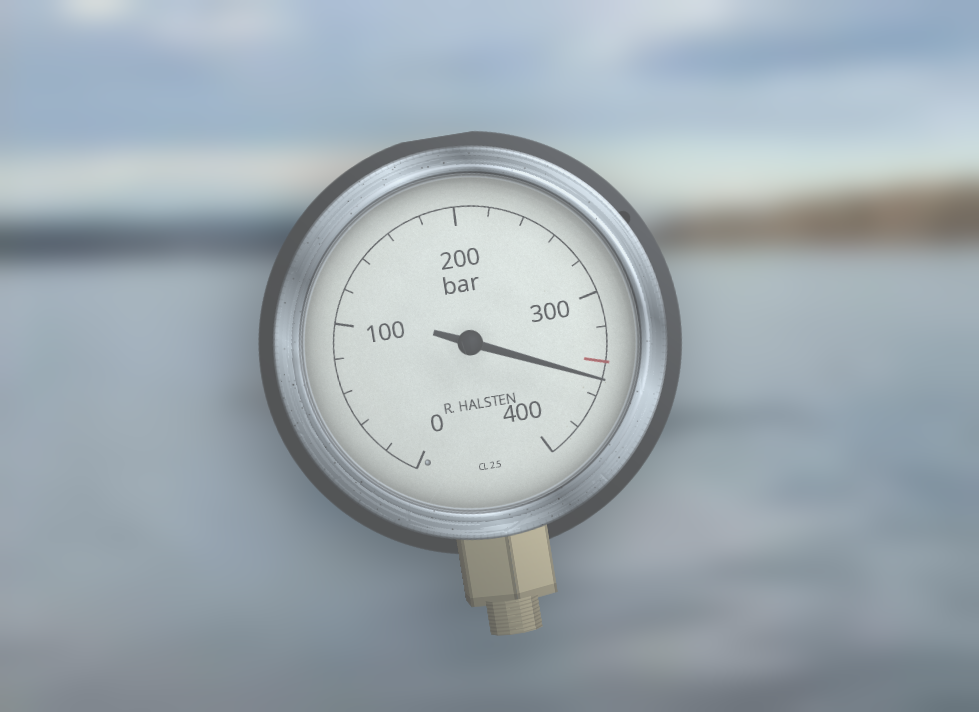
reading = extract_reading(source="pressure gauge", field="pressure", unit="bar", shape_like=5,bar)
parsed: 350,bar
